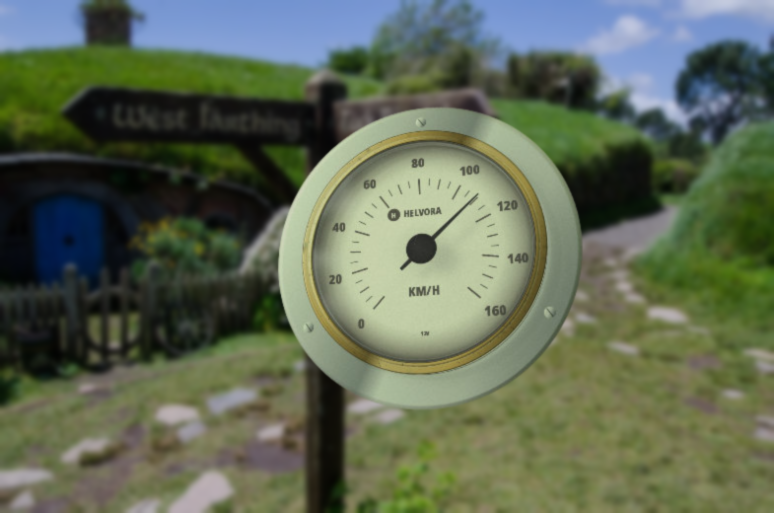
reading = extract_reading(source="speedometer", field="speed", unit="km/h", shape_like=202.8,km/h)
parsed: 110,km/h
